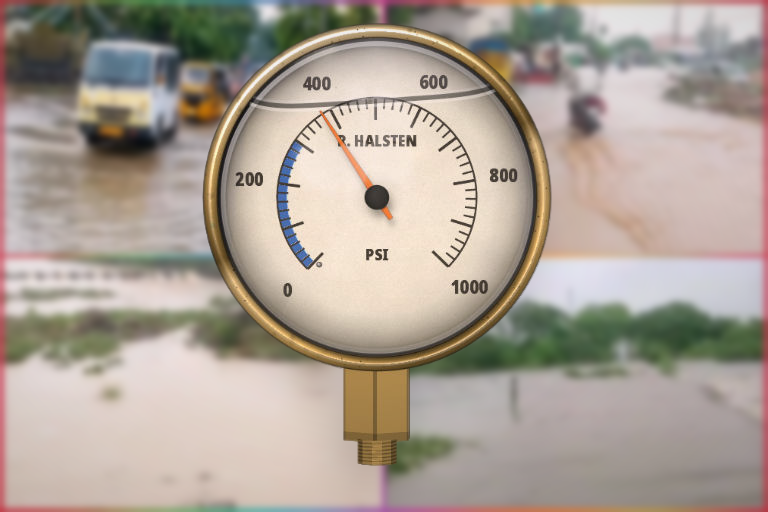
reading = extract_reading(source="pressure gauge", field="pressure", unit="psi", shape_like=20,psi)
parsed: 380,psi
